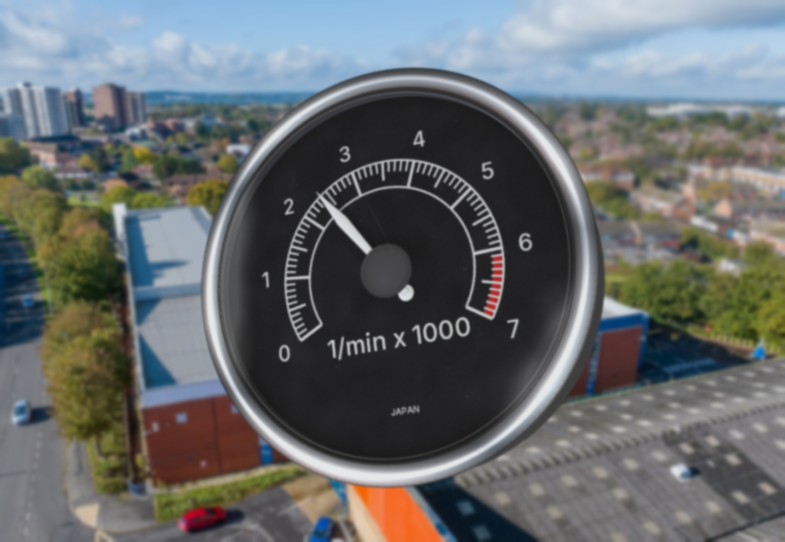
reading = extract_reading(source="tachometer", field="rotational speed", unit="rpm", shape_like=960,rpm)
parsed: 2400,rpm
